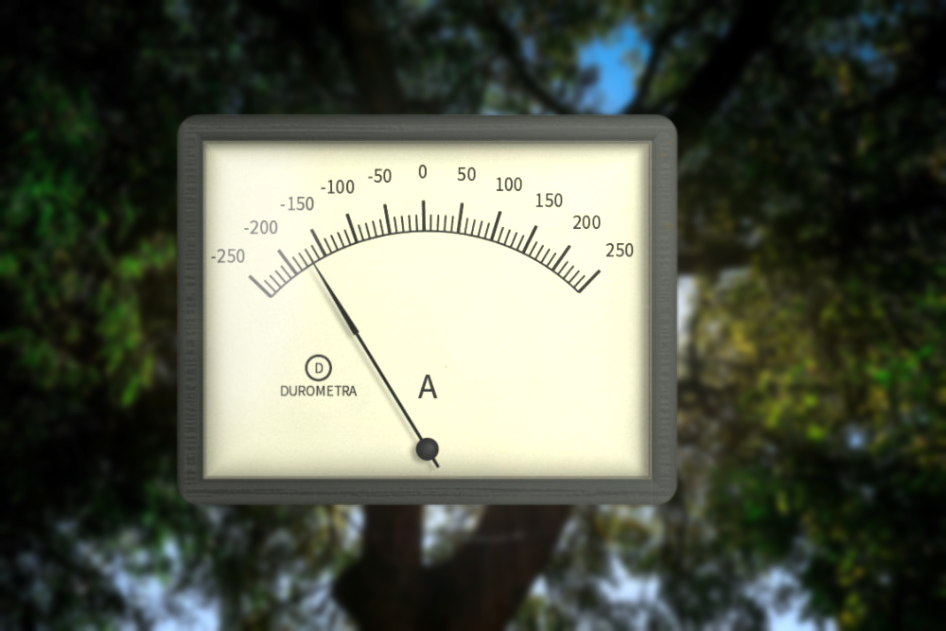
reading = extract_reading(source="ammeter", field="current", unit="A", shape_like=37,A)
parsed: -170,A
